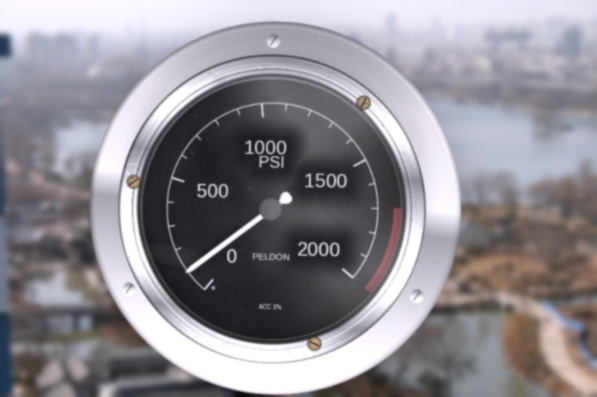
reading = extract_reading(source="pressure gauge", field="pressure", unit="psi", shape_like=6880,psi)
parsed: 100,psi
